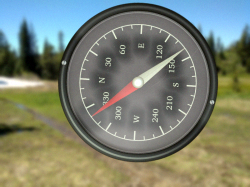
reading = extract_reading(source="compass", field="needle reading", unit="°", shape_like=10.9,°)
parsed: 320,°
